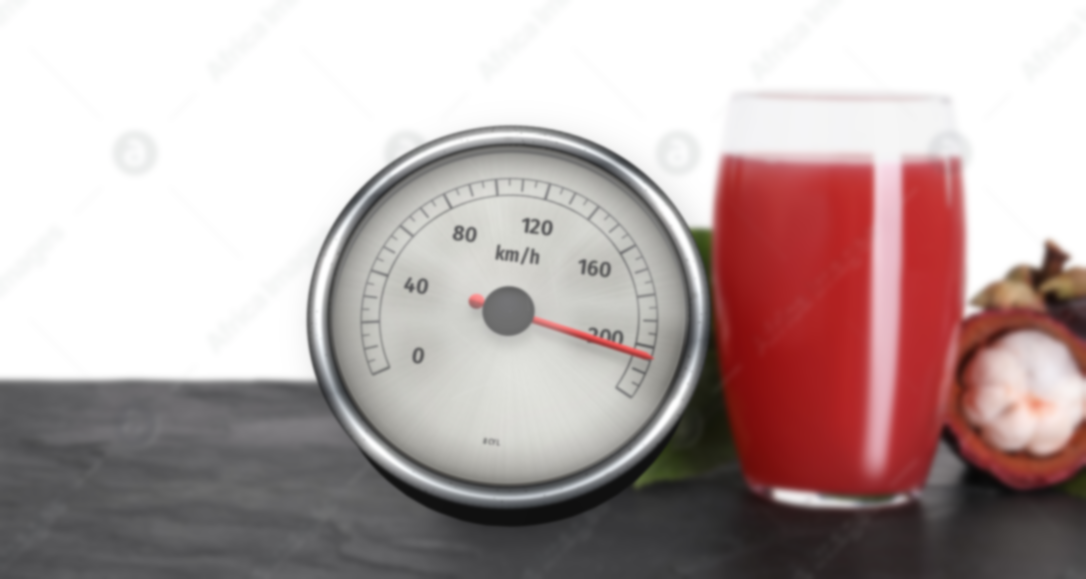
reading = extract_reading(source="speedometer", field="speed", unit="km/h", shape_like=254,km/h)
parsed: 205,km/h
